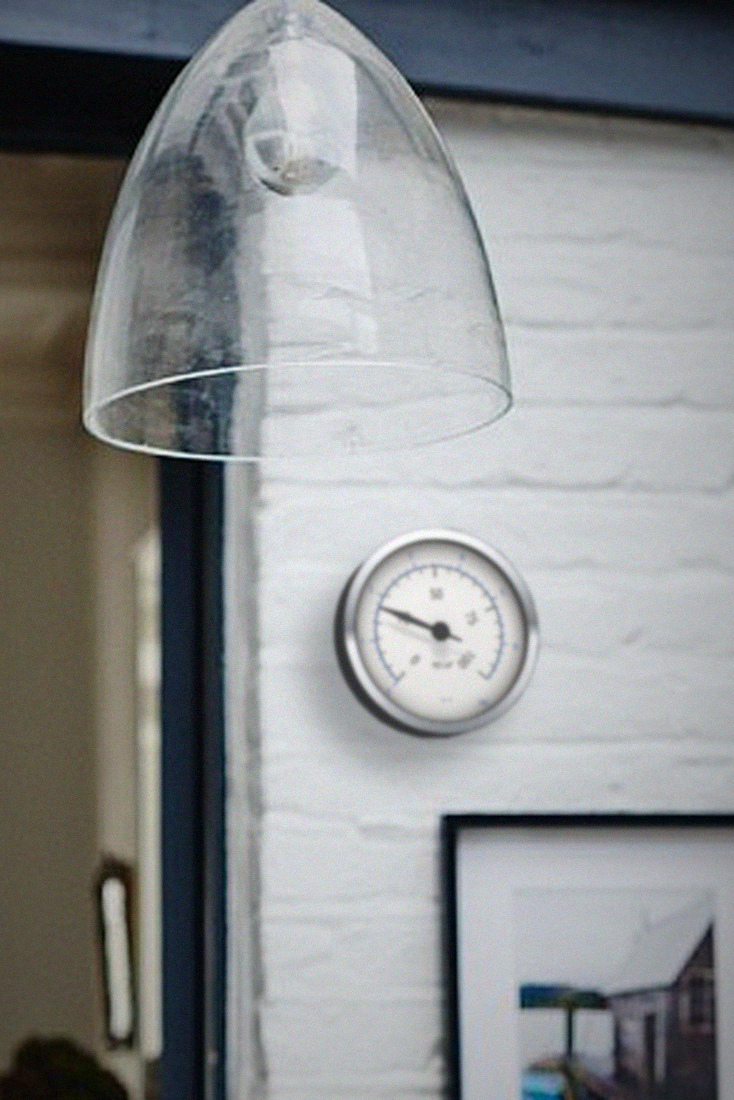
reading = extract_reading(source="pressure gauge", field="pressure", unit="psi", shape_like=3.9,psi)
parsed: 25,psi
